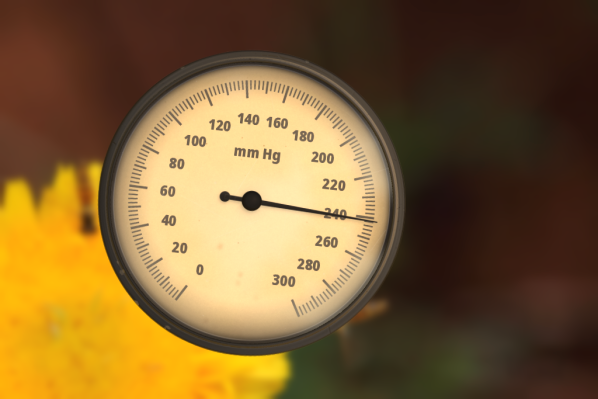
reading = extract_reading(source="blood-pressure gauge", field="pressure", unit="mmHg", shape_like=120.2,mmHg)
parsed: 242,mmHg
